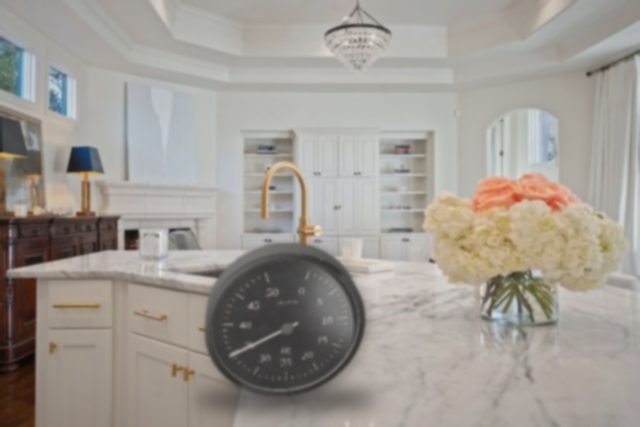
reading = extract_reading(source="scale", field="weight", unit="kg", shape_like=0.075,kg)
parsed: 35,kg
